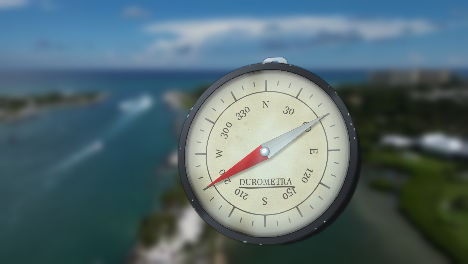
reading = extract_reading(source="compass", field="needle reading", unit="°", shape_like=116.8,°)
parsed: 240,°
